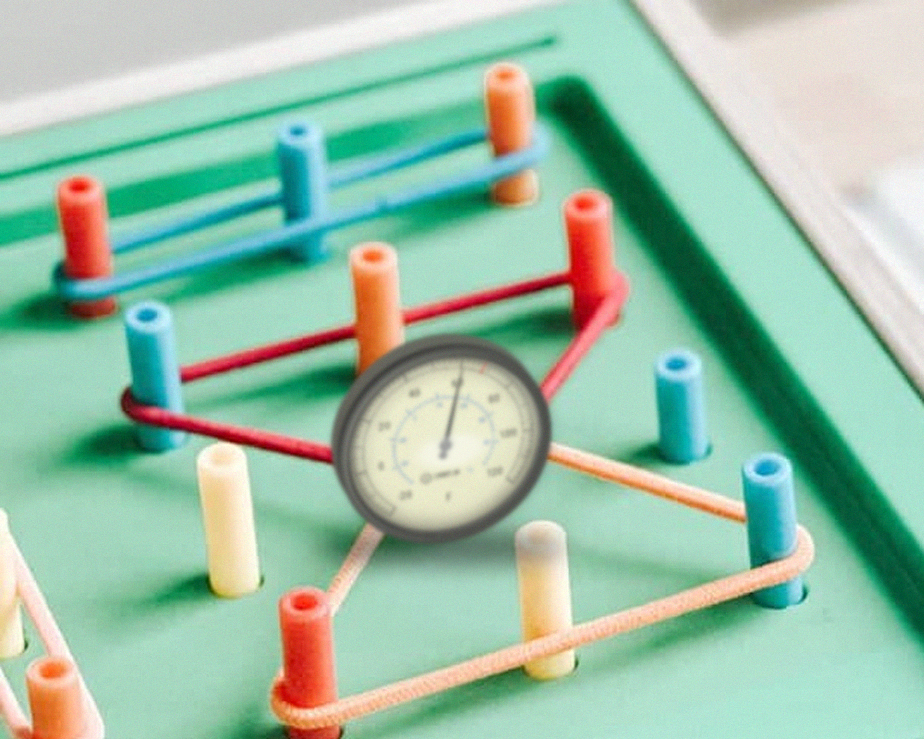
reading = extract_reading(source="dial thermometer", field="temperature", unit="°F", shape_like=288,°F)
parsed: 60,°F
